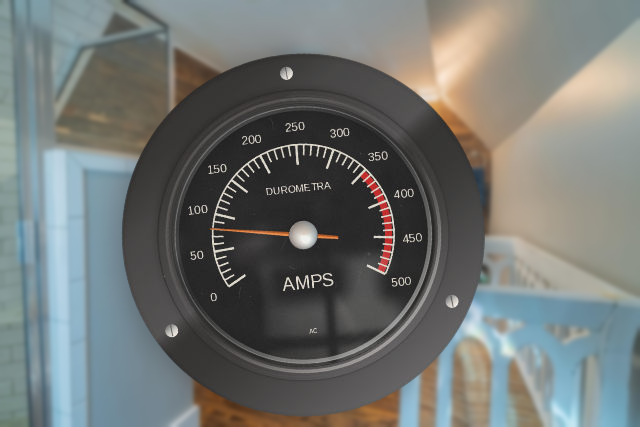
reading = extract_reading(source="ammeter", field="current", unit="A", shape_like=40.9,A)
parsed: 80,A
